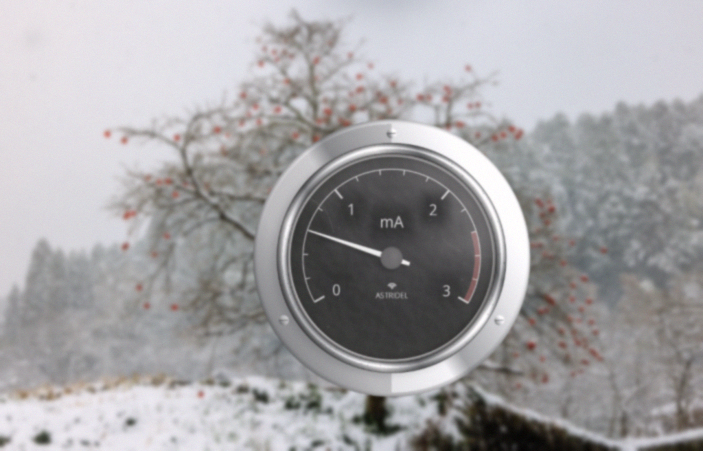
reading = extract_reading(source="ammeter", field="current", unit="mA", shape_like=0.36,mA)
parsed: 0.6,mA
